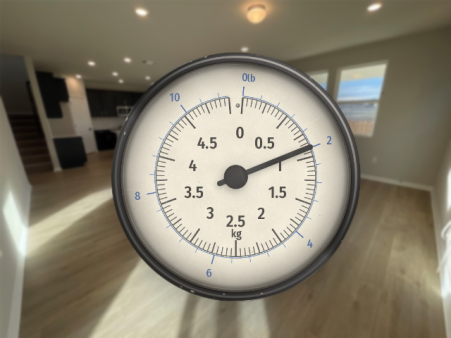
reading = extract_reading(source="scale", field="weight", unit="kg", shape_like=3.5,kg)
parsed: 0.9,kg
